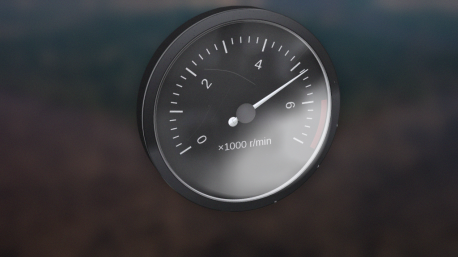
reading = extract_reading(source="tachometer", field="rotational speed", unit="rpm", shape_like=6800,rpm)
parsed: 5200,rpm
